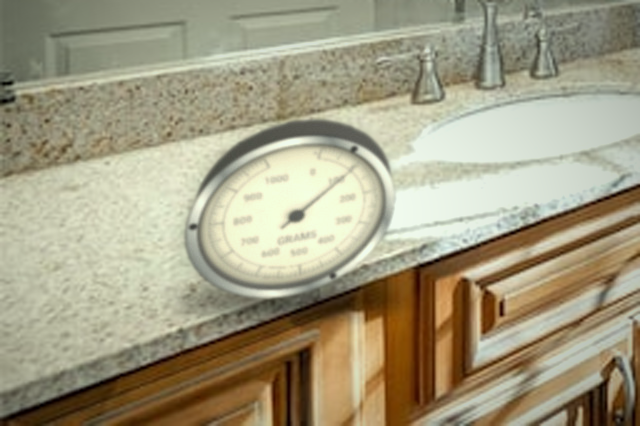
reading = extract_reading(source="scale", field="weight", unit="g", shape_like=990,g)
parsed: 100,g
